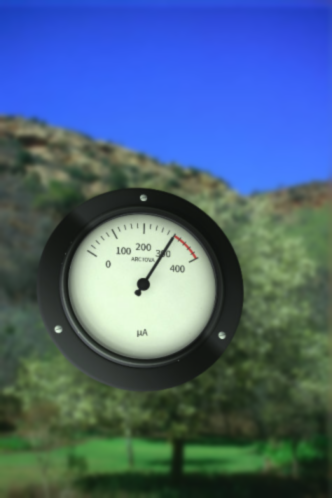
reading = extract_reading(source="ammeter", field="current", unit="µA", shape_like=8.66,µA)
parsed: 300,µA
